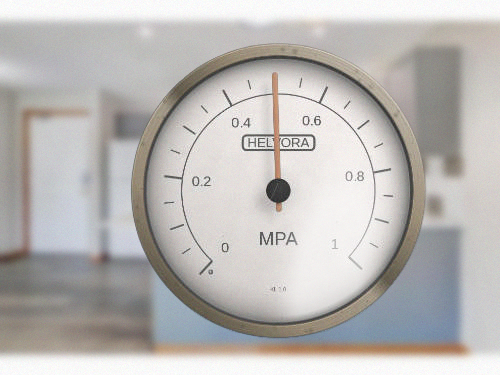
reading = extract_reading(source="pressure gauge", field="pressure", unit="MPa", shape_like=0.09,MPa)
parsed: 0.5,MPa
